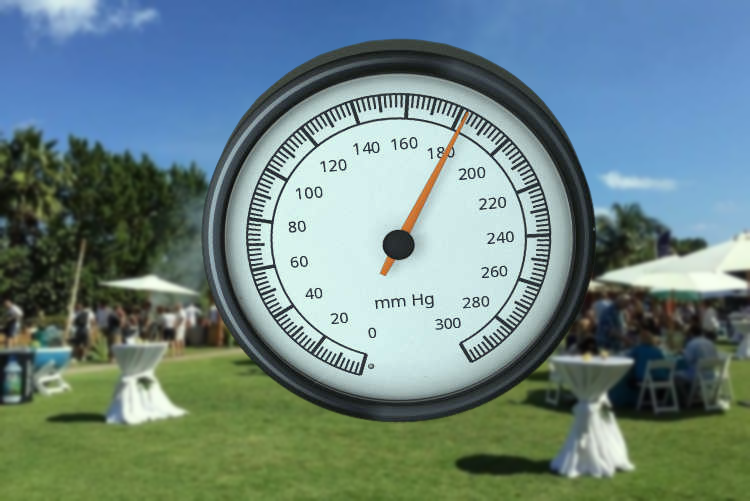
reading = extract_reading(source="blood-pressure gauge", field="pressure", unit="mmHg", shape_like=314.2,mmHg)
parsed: 182,mmHg
